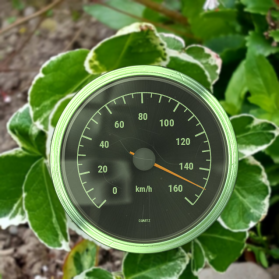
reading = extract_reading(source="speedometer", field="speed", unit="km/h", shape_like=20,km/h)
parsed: 150,km/h
